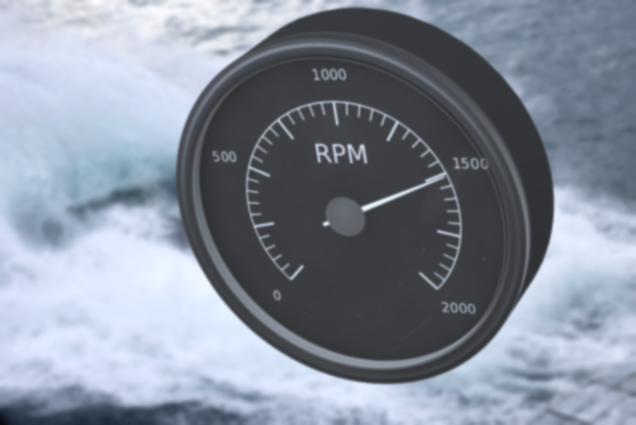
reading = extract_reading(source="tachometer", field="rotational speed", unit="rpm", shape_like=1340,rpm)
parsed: 1500,rpm
